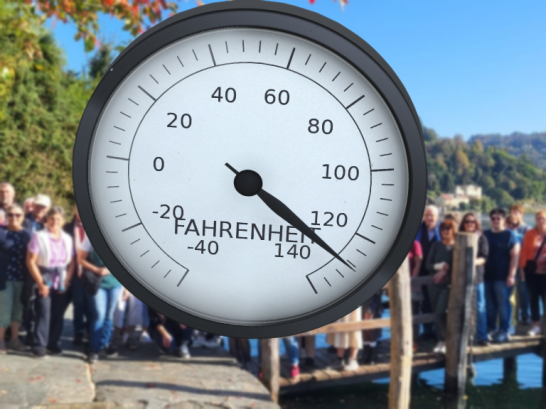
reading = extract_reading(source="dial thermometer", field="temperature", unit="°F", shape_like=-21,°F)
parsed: 128,°F
